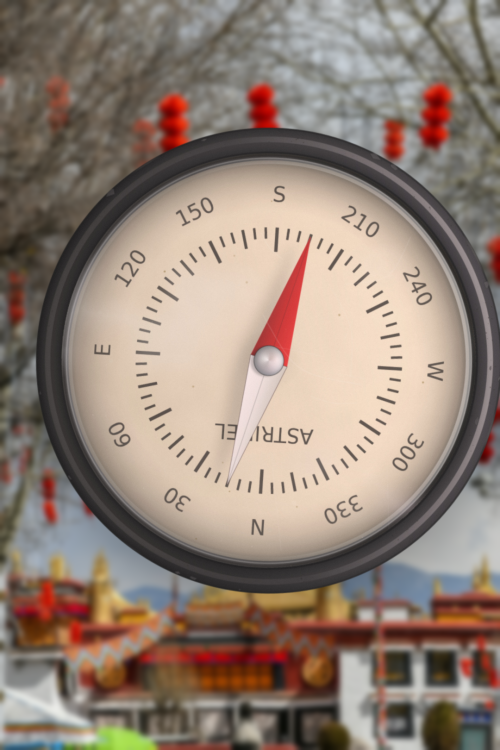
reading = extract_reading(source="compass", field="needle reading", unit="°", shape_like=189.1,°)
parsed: 195,°
